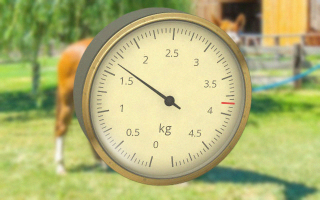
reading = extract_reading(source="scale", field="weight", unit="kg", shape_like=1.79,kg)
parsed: 1.65,kg
